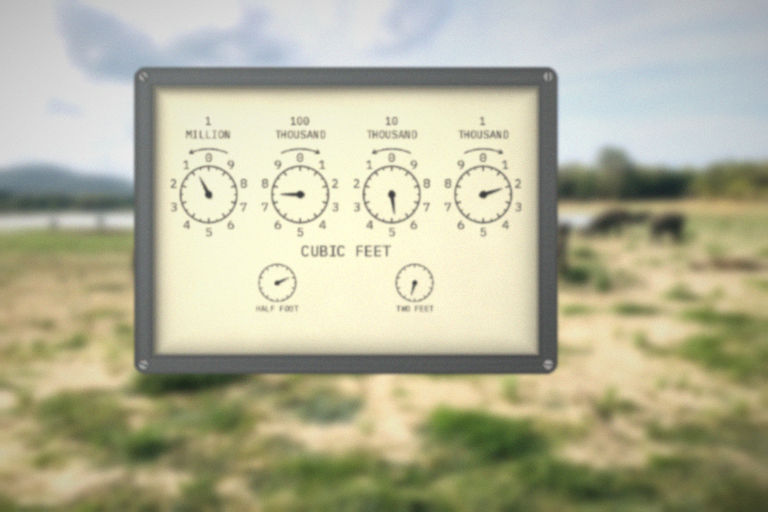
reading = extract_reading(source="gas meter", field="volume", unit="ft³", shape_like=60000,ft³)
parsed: 75200,ft³
